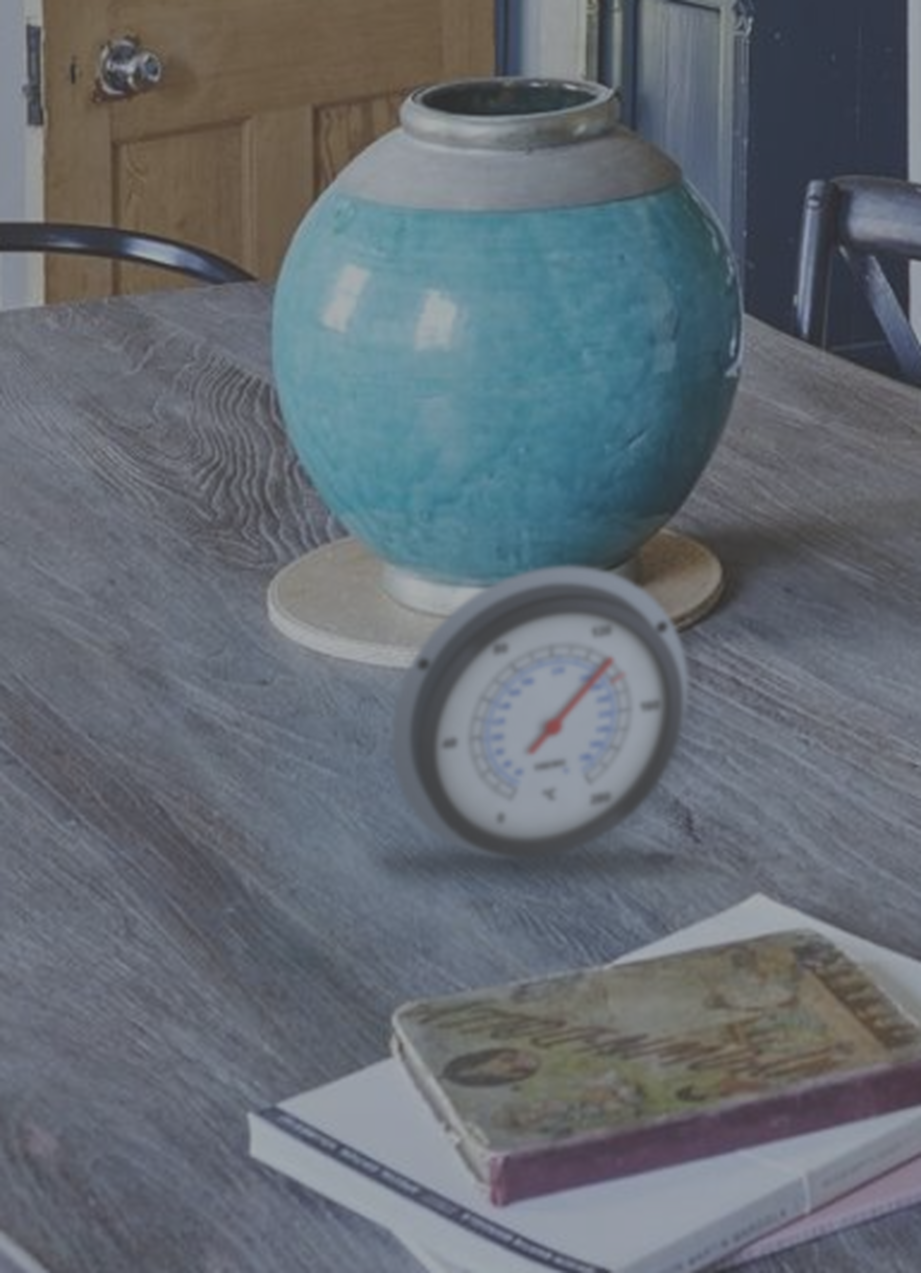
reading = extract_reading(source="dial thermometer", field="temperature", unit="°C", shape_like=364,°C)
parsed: 130,°C
